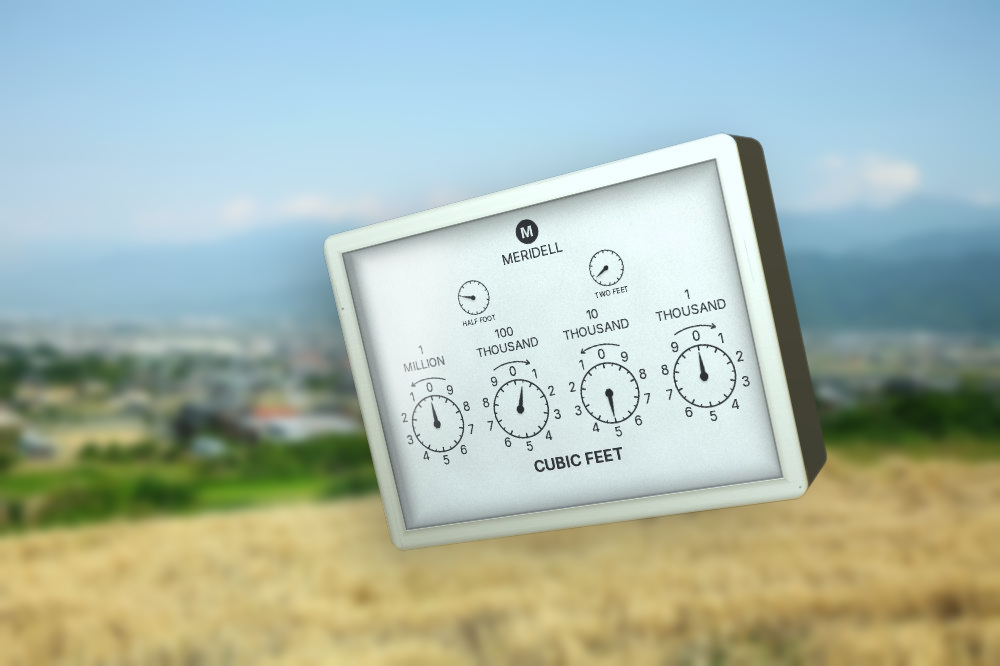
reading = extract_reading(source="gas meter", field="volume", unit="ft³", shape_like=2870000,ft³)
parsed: 5000,ft³
